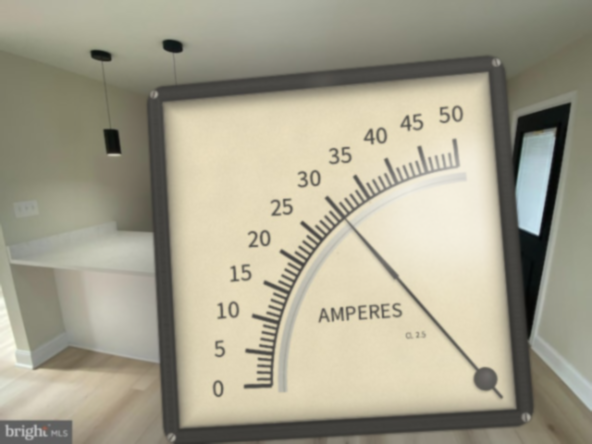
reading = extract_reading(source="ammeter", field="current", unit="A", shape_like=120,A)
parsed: 30,A
